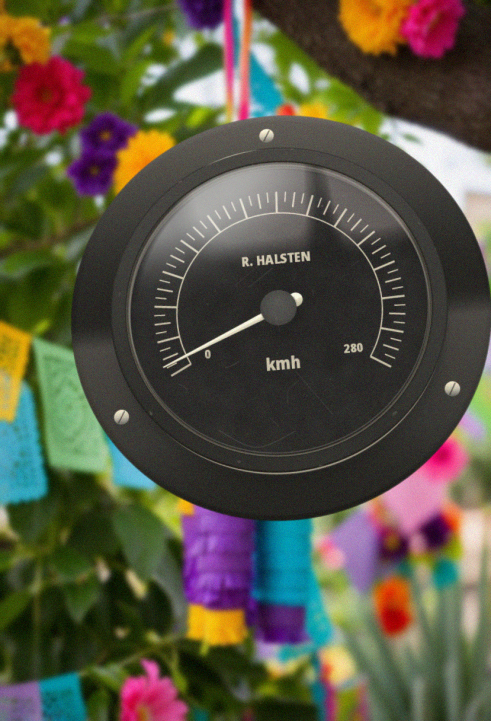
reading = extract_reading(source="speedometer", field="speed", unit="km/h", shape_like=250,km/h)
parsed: 5,km/h
